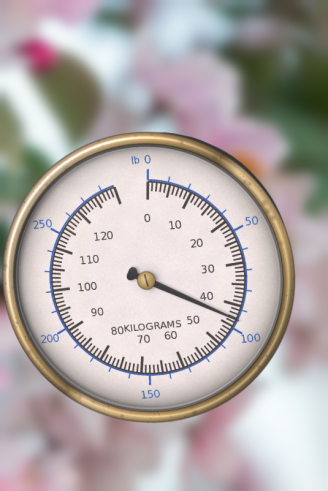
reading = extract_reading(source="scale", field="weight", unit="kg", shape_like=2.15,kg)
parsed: 43,kg
